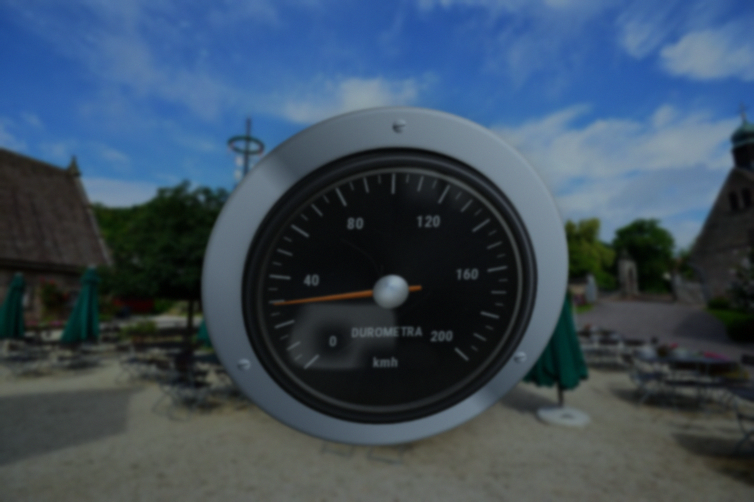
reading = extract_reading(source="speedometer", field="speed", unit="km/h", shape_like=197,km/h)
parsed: 30,km/h
